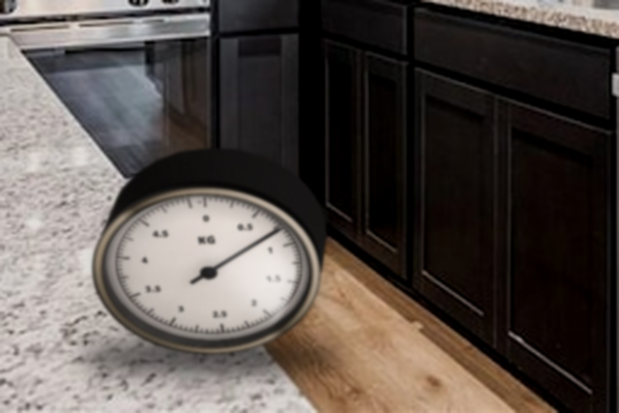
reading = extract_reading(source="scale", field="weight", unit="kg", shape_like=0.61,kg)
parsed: 0.75,kg
